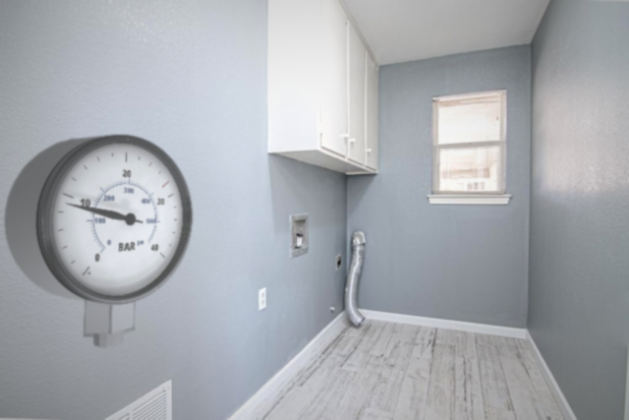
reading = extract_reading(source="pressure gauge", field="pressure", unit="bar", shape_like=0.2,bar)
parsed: 9,bar
